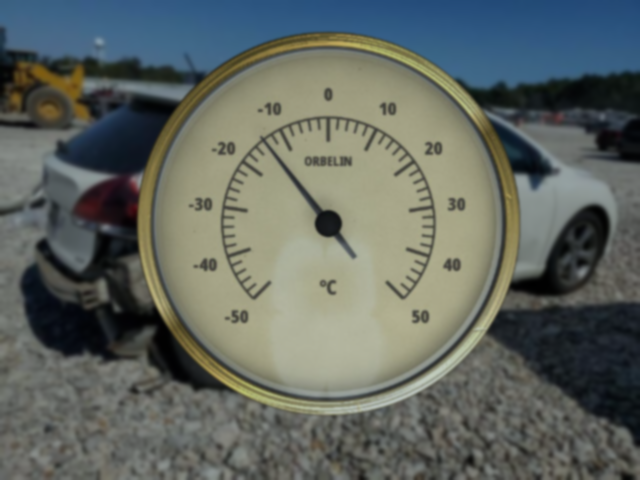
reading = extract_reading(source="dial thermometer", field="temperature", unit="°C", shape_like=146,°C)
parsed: -14,°C
